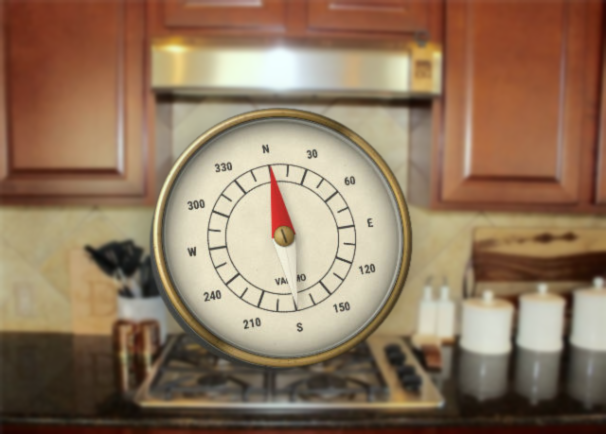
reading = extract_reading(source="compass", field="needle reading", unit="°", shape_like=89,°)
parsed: 0,°
